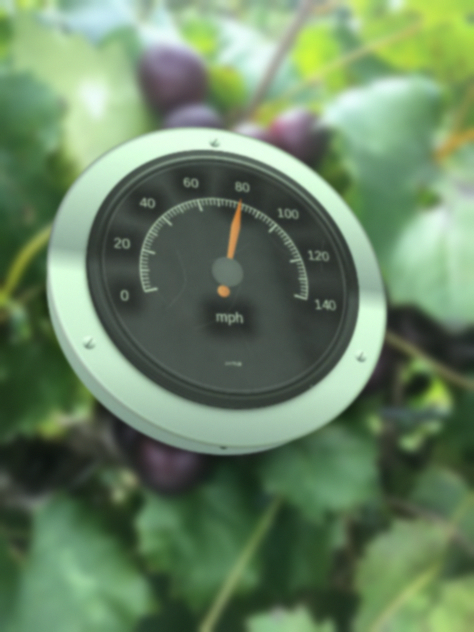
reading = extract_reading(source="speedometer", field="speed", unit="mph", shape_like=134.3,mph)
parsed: 80,mph
